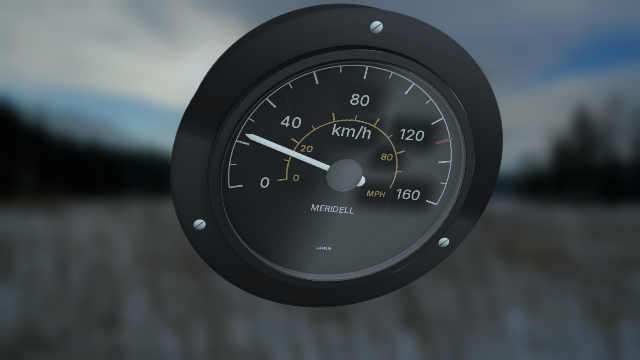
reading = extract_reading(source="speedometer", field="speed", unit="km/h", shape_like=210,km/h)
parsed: 25,km/h
